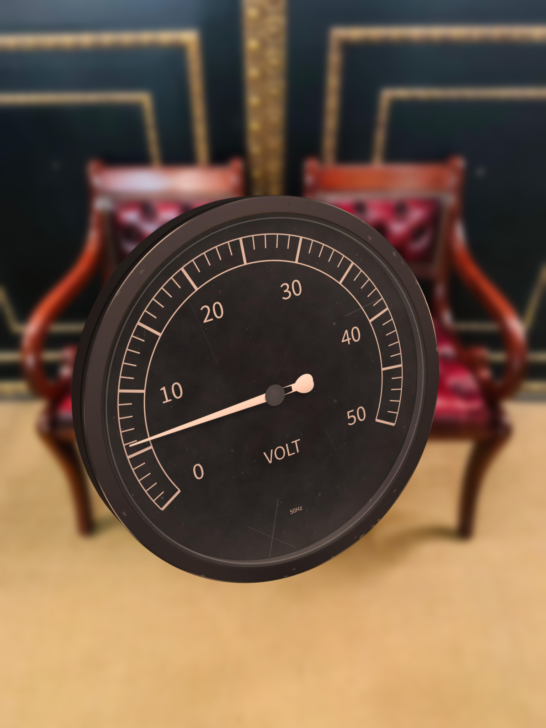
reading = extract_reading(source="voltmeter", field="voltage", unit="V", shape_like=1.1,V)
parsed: 6,V
